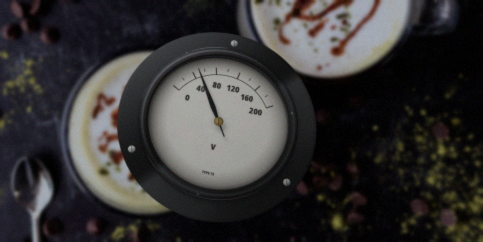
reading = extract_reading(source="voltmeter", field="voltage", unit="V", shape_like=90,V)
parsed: 50,V
